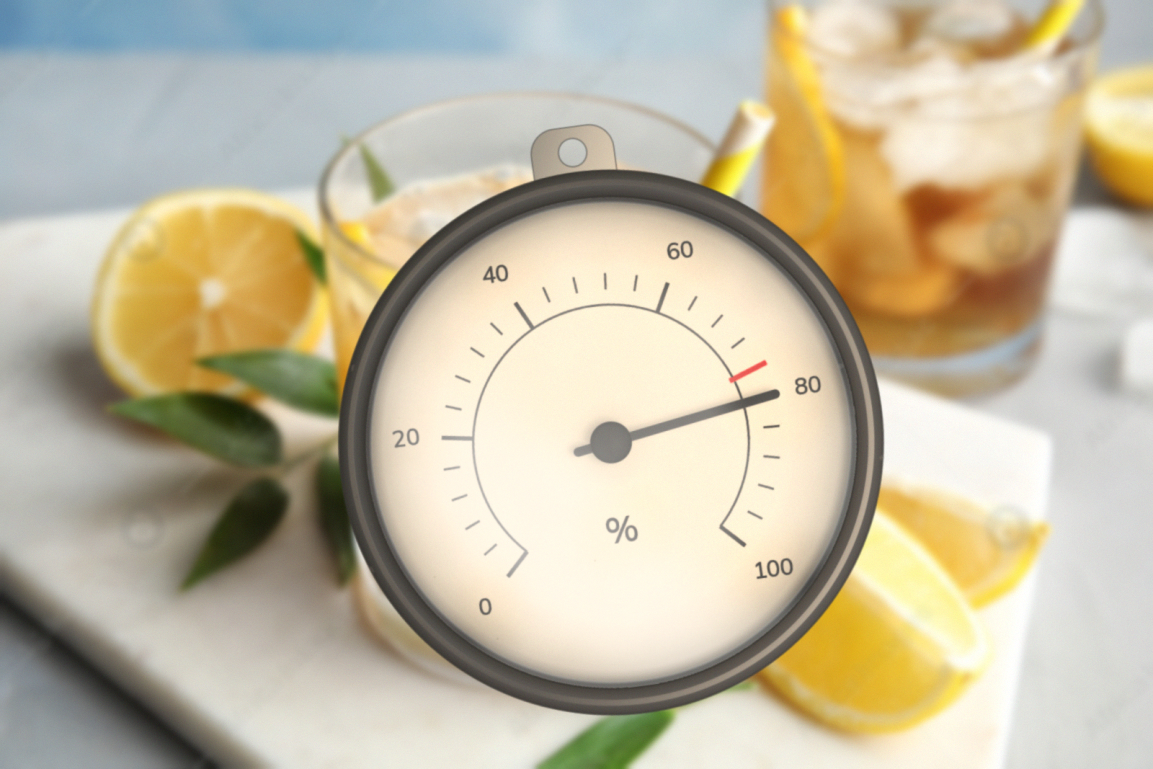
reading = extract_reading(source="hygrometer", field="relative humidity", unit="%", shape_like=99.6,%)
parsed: 80,%
